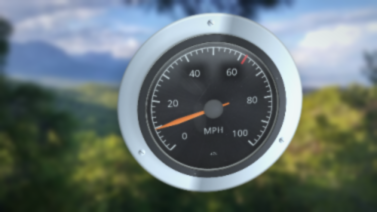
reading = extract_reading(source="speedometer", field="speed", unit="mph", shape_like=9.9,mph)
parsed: 10,mph
